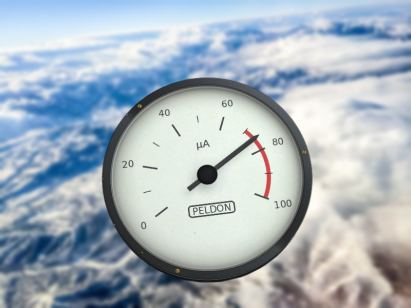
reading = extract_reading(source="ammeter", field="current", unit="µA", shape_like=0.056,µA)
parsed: 75,µA
